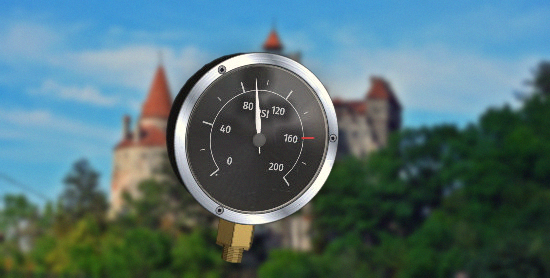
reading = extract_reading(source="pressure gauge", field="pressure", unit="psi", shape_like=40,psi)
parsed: 90,psi
